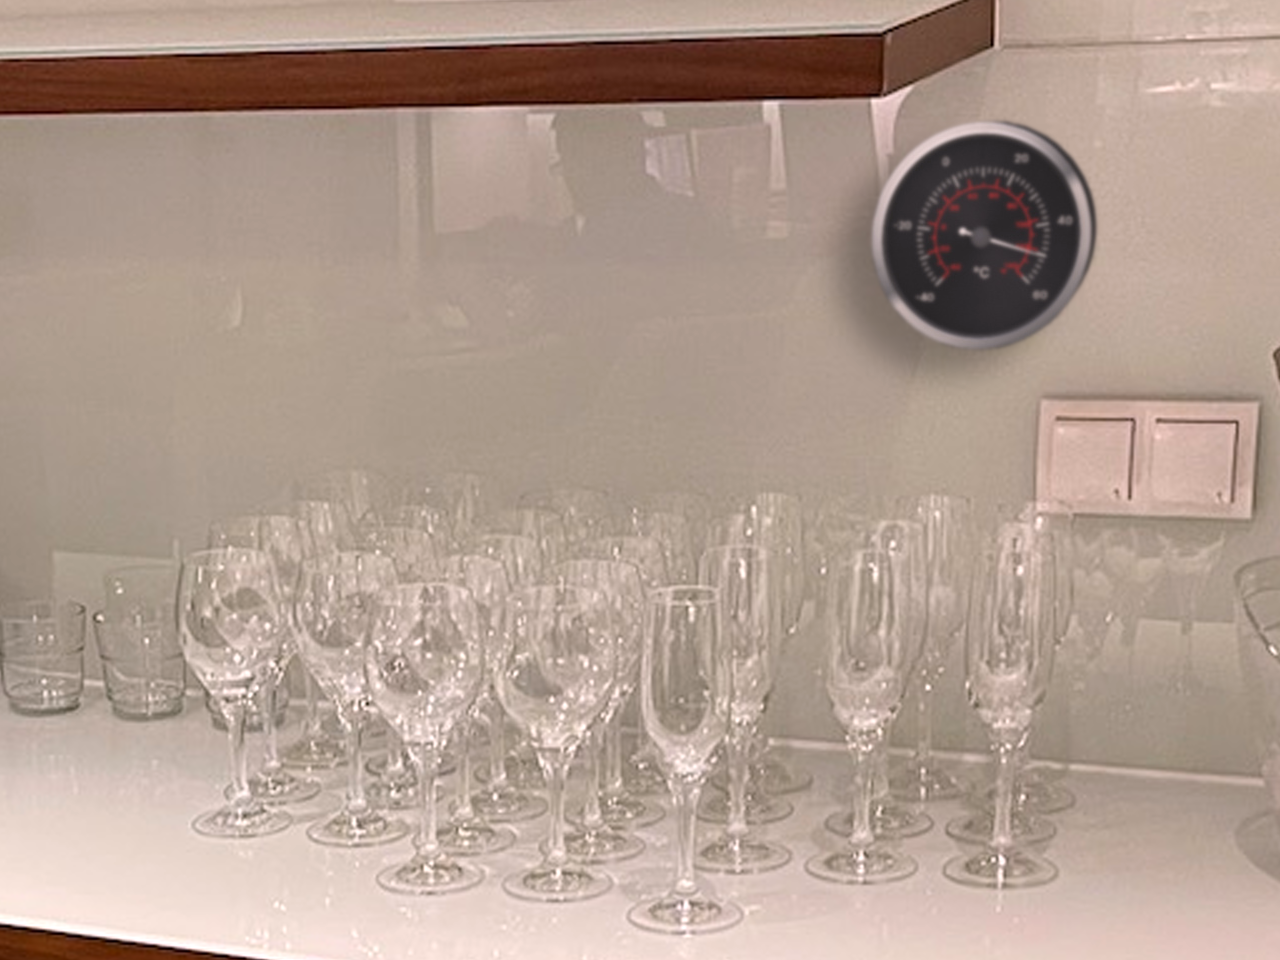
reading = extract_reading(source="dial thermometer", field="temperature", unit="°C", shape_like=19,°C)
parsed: 50,°C
